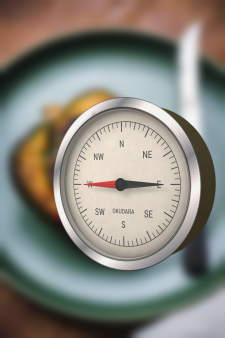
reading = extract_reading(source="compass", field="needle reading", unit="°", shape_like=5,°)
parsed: 270,°
